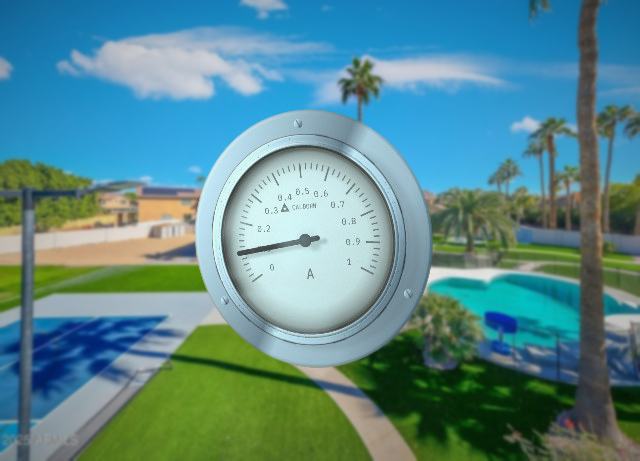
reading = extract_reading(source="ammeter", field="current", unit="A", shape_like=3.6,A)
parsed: 0.1,A
